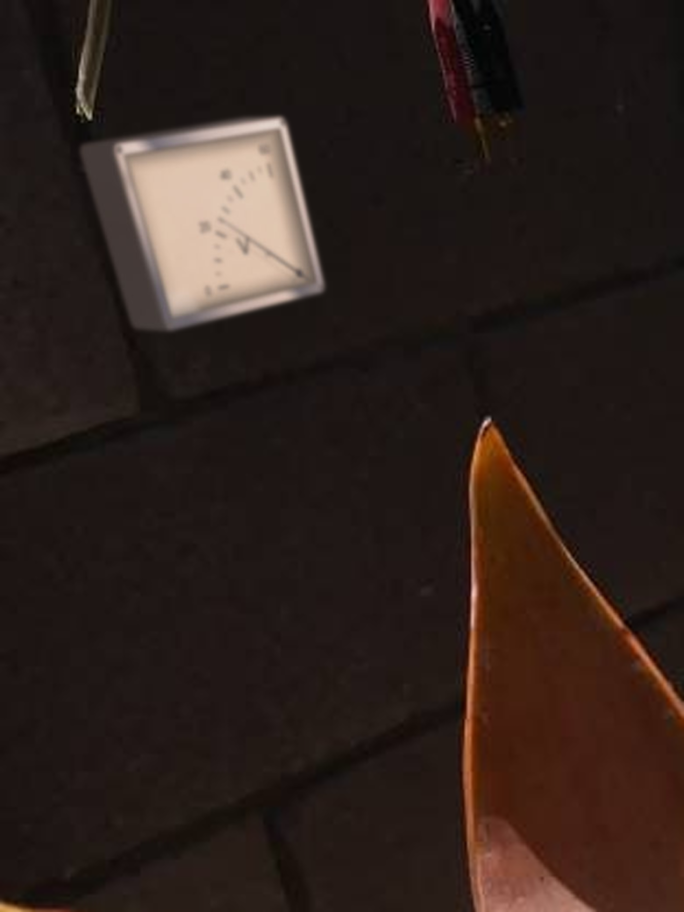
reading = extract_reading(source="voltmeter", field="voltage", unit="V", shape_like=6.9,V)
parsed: 25,V
